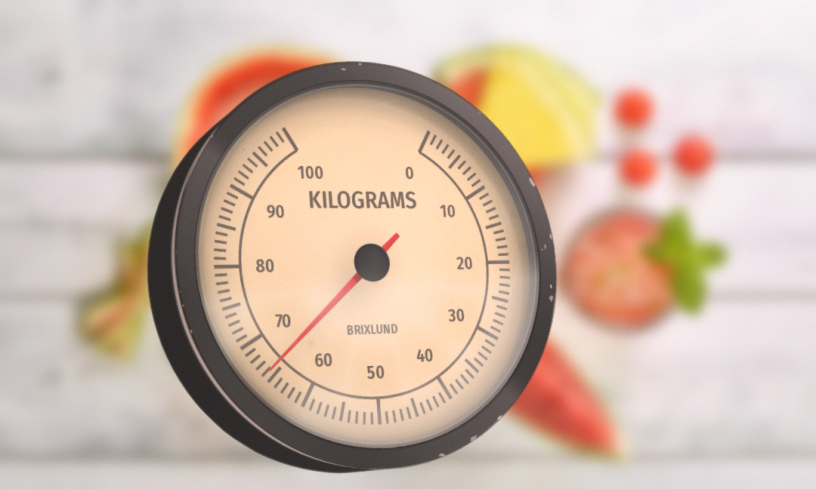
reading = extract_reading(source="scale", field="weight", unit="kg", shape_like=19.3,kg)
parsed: 66,kg
